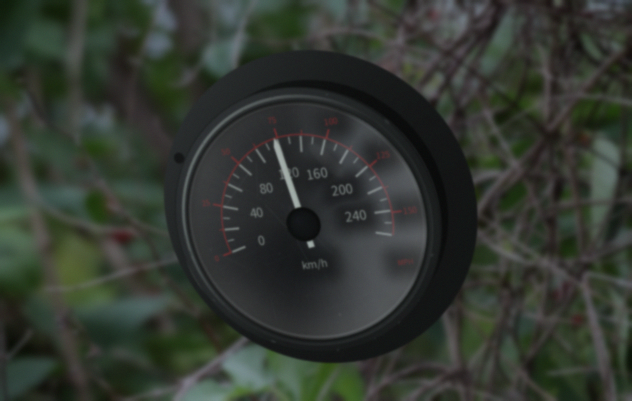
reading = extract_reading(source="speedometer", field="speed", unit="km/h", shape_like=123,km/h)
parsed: 120,km/h
